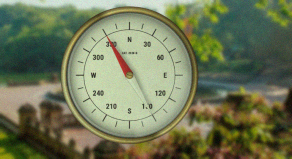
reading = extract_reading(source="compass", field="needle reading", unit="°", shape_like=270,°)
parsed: 330,°
